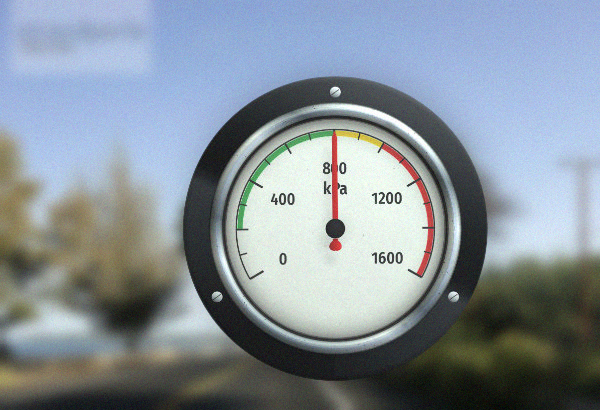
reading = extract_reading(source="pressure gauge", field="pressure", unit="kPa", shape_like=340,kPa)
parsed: 800,kPa
